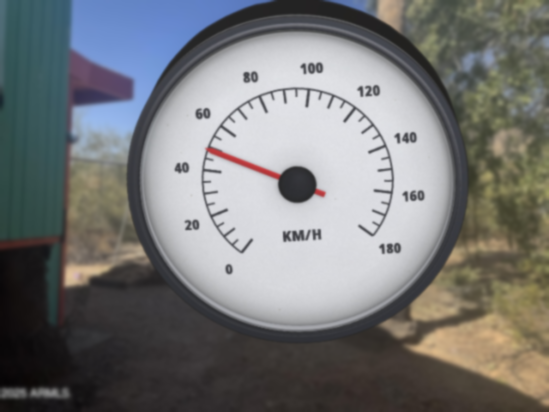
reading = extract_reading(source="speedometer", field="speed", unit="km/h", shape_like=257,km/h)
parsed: 50,km/h
